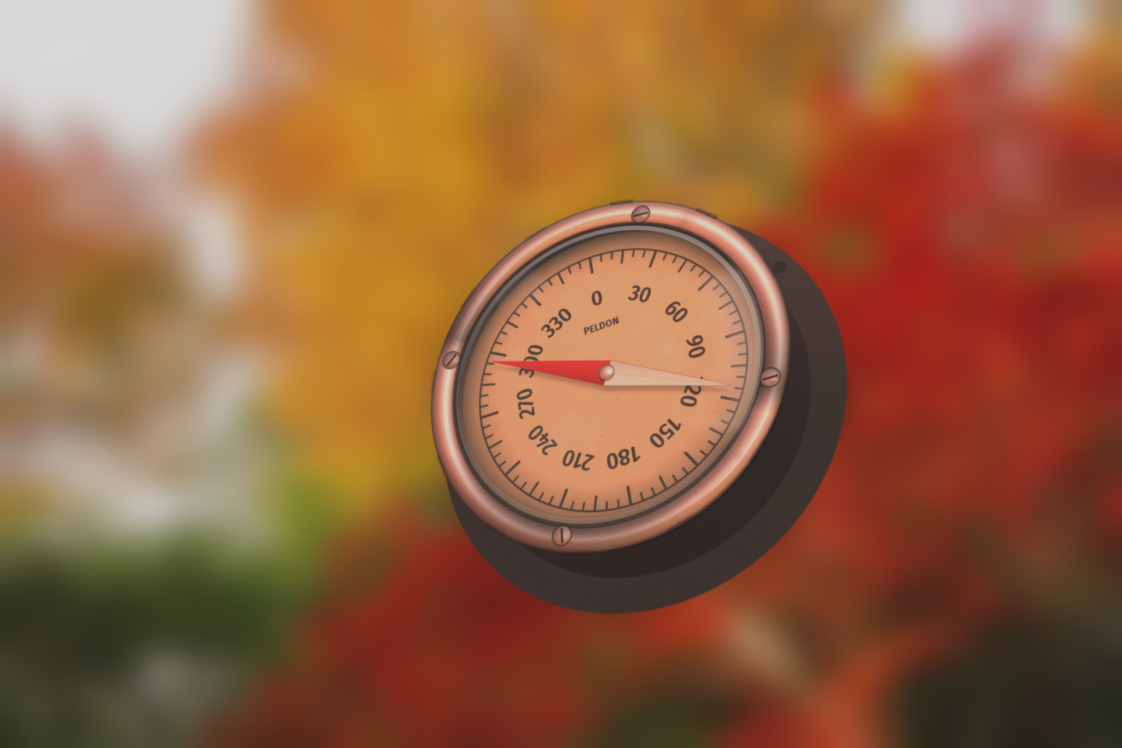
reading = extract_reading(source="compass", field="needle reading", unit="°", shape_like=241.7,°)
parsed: 295,°
